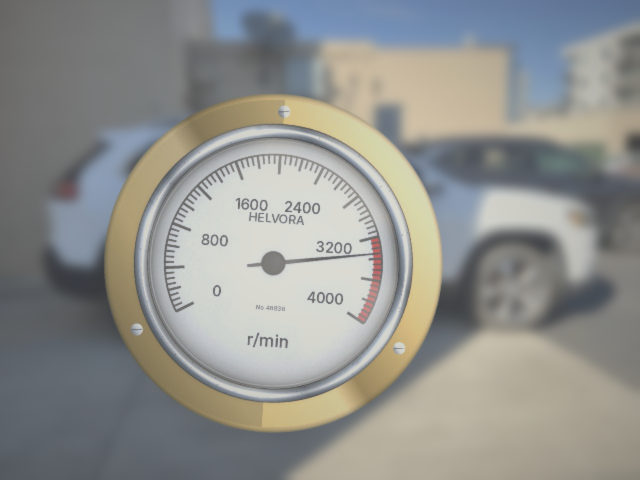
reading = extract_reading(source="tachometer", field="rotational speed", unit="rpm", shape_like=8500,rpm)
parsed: 3350,rpm
